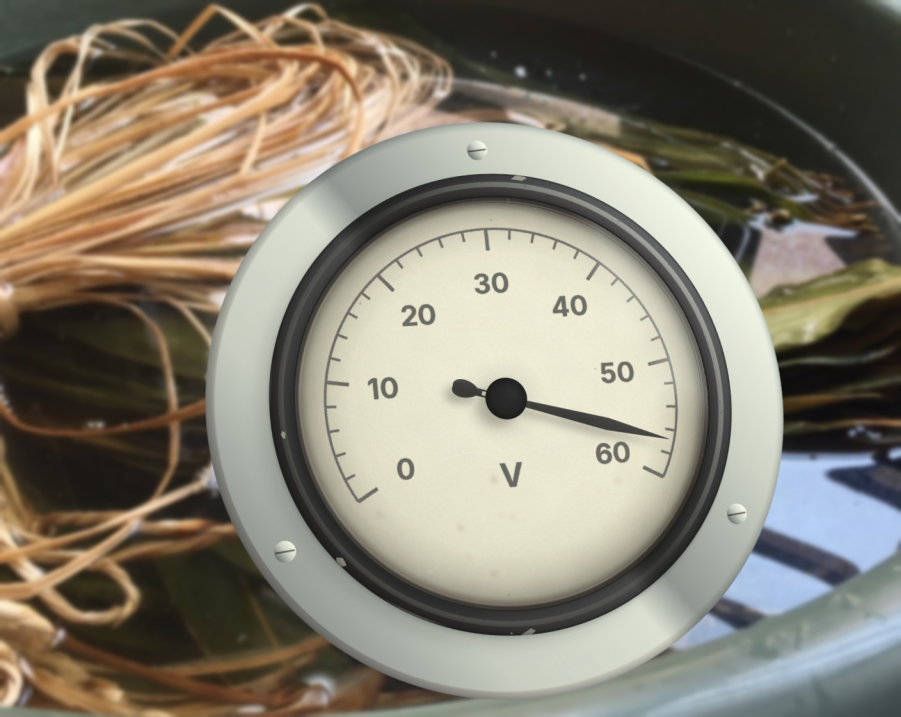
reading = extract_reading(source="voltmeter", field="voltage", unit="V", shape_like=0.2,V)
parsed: 57,V
